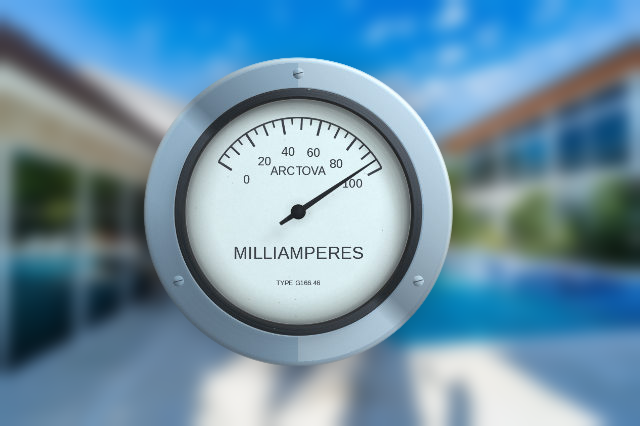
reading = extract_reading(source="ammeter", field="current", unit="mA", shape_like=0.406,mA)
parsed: 95,mA
